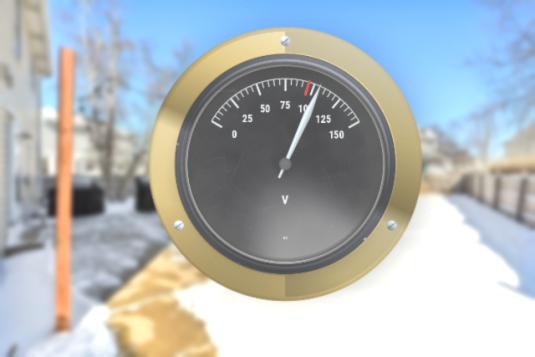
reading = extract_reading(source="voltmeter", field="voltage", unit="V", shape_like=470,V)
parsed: 105,V
